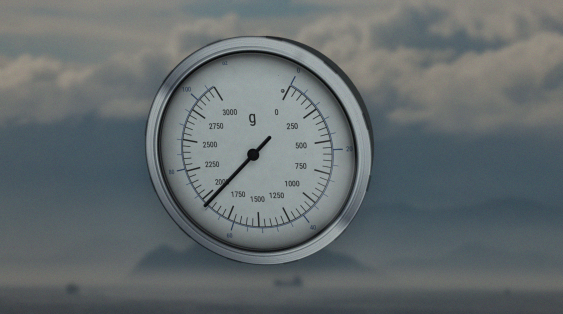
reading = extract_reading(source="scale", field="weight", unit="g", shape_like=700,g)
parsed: 1950,g
